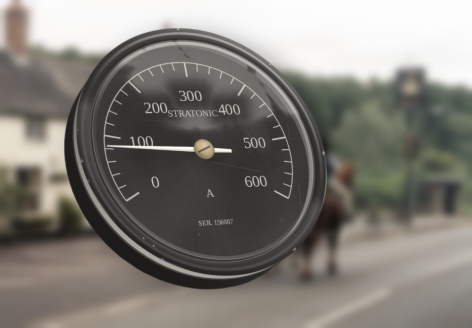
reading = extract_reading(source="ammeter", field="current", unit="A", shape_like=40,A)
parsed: 80,A
